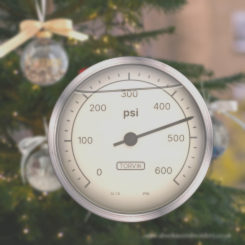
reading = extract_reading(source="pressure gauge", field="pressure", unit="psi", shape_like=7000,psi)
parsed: 460,psi
